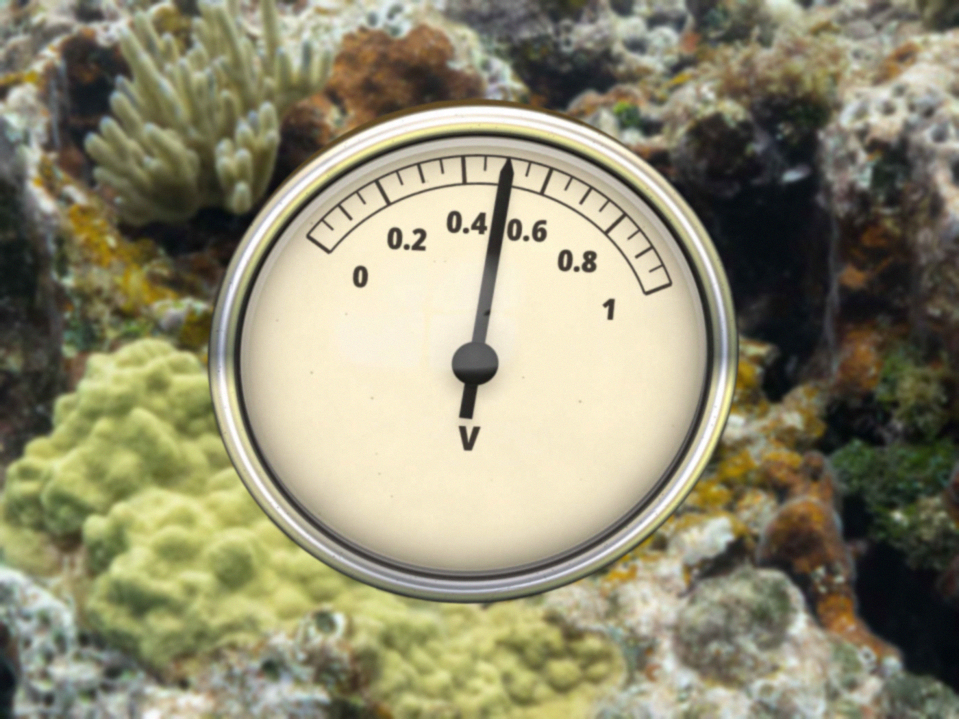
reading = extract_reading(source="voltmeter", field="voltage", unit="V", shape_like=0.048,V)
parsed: 0.5,V
